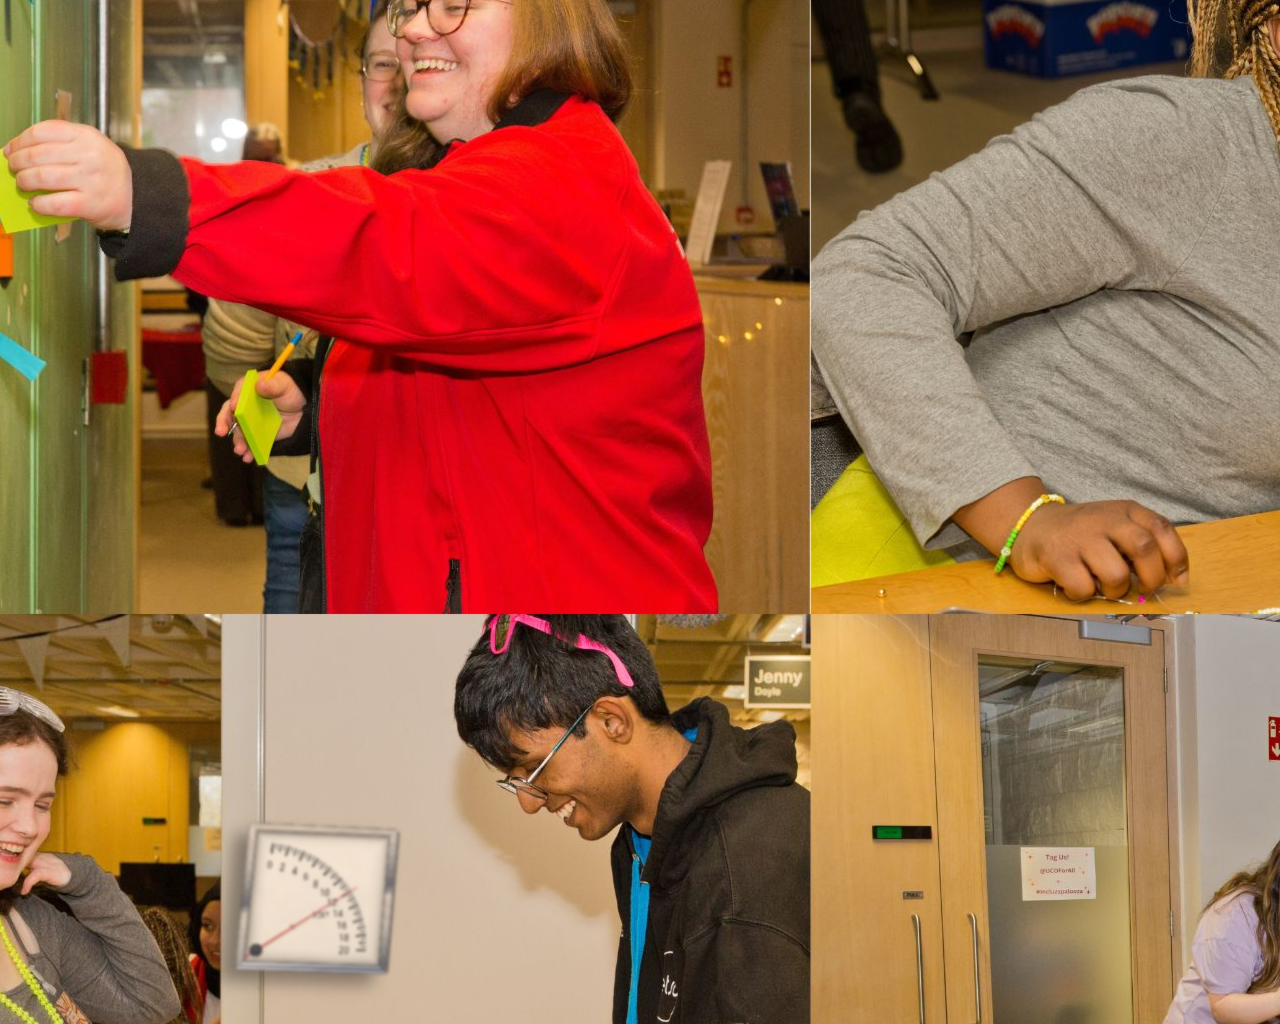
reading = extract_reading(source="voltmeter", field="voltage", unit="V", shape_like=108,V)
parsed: 12,V
